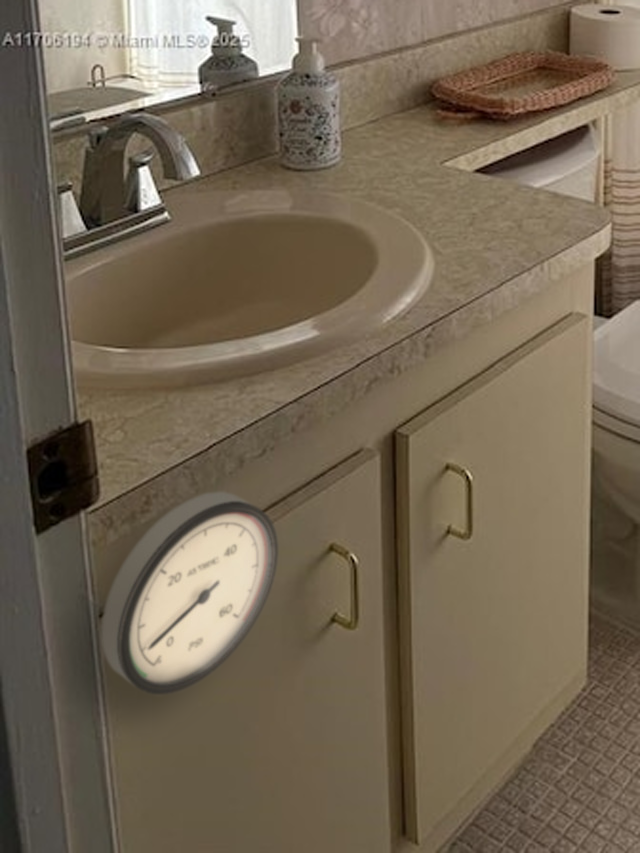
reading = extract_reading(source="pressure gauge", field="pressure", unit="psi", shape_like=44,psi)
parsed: 5,psi
